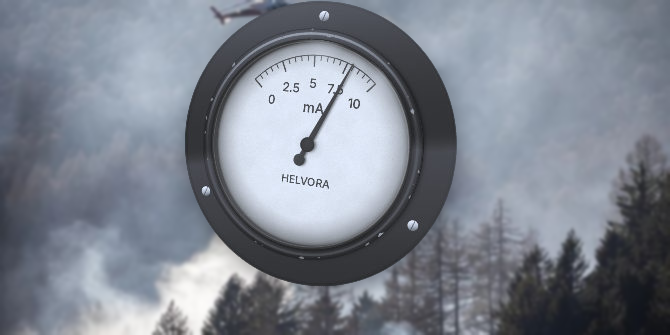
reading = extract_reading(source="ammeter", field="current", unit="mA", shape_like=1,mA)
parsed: 8,mA
